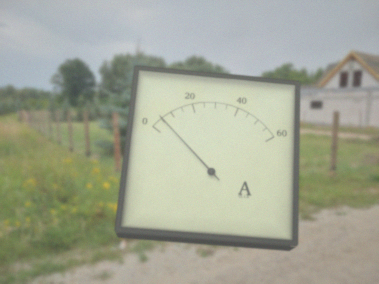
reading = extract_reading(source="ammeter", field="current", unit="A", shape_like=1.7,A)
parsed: 5,A
